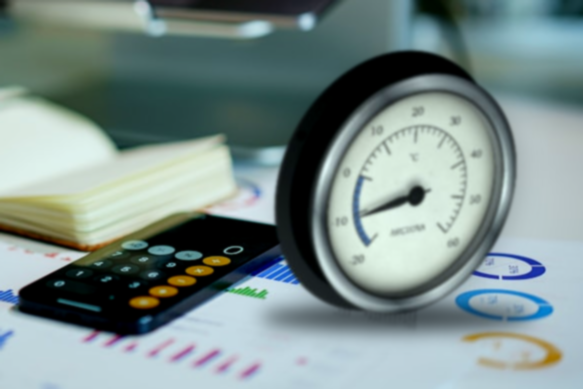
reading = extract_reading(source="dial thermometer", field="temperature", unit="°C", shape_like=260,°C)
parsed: -10,°C
